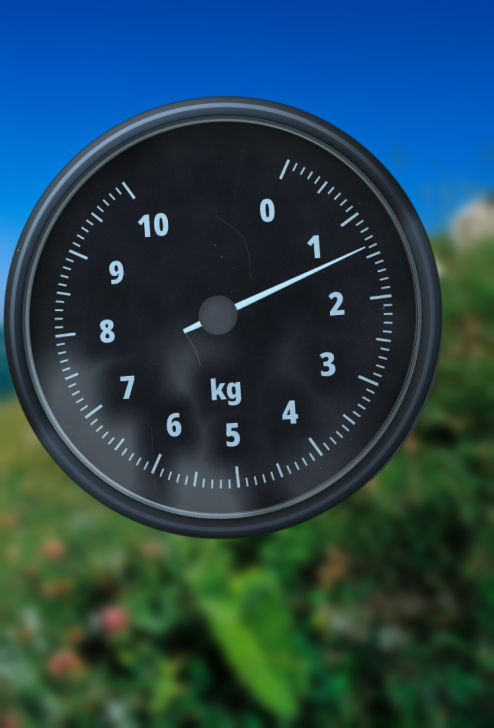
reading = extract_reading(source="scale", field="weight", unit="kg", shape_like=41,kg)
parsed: 1.4,kg
